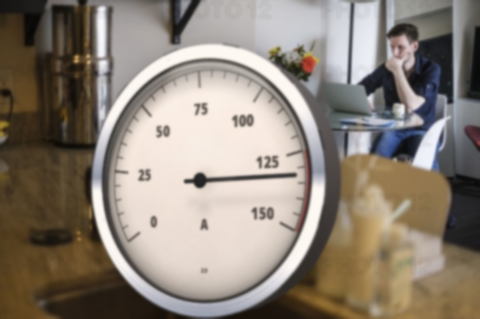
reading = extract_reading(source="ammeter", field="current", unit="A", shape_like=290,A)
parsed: 132.5,A
